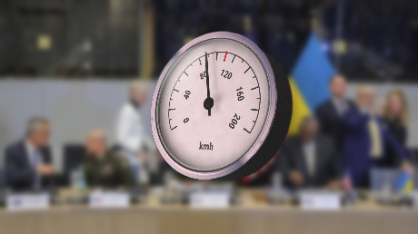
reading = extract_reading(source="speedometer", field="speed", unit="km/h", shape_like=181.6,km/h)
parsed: 90,km/h
